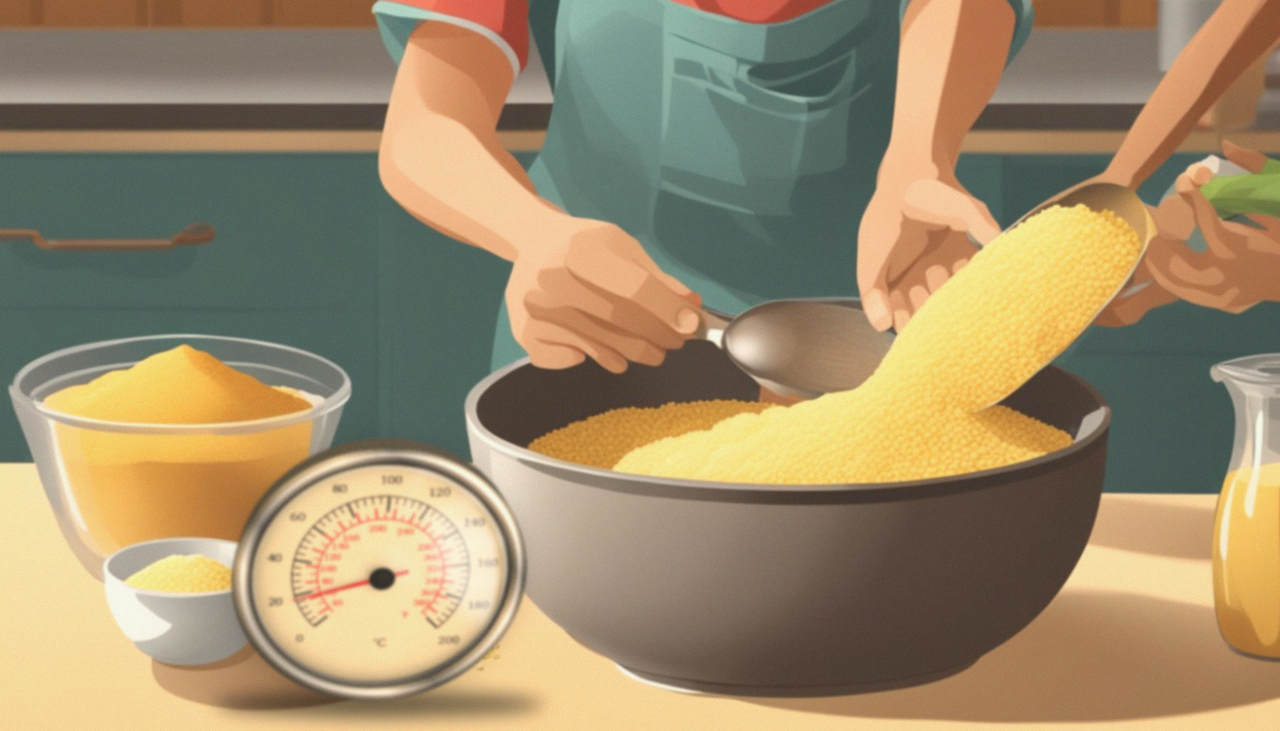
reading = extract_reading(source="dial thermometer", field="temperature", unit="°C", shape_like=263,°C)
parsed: 20,°C
